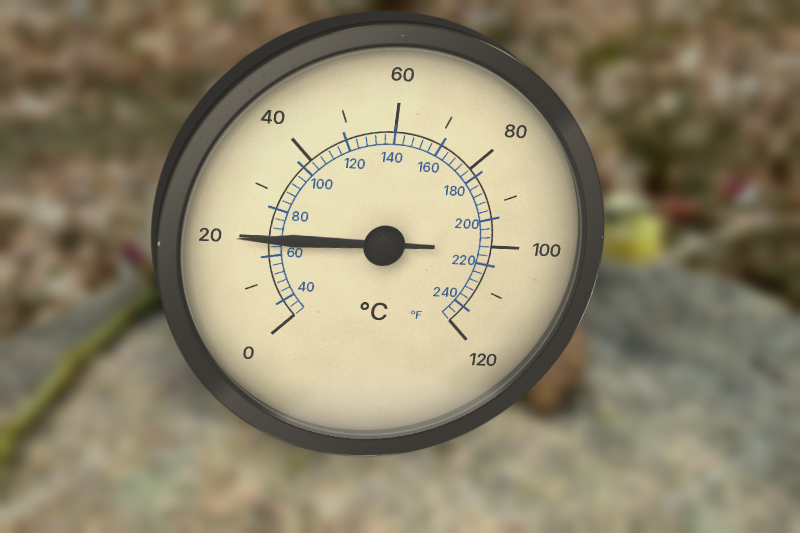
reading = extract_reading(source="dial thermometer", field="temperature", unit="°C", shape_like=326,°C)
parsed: 20,°C
